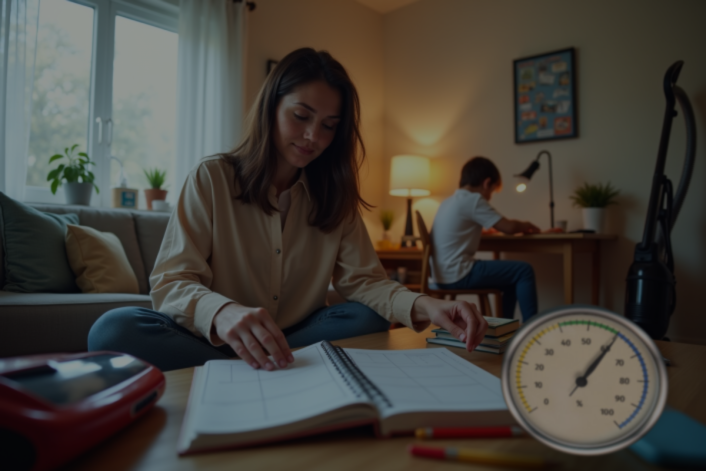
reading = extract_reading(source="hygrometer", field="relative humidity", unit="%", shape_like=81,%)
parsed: 60,%
